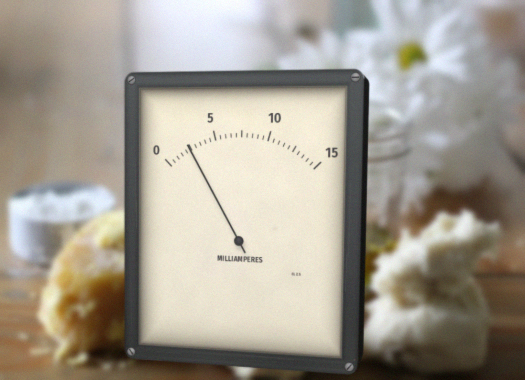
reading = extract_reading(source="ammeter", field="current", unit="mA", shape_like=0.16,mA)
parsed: 2.5,mA
